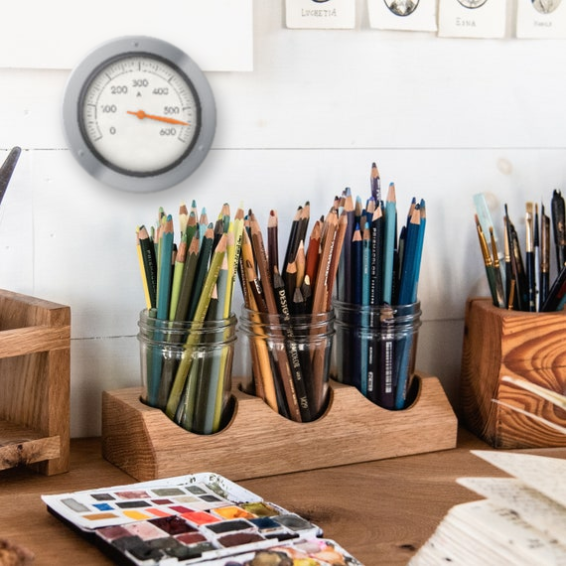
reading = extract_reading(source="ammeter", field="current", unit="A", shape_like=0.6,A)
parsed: 550,A
